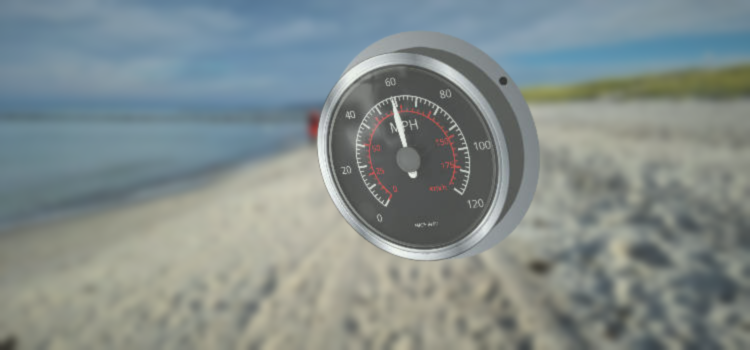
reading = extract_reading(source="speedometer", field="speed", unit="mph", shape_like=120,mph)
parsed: 60,mph
